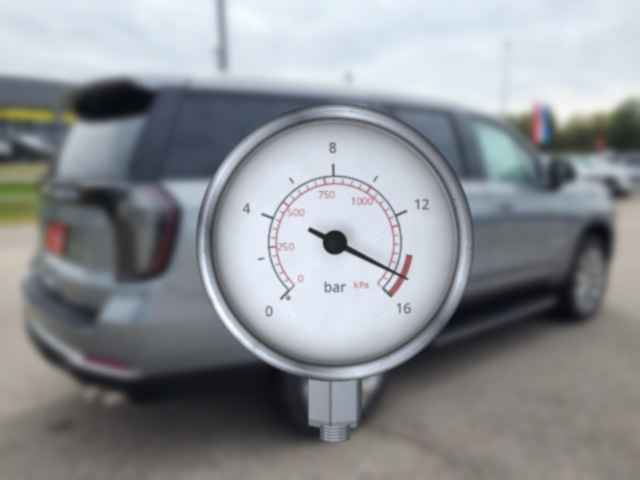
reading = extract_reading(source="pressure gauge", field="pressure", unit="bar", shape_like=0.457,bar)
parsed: 15,bar
